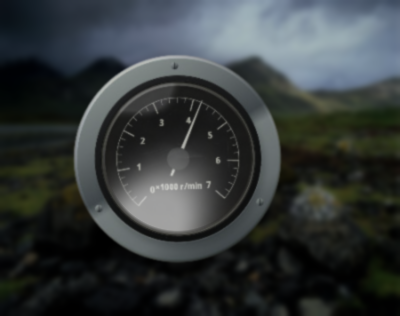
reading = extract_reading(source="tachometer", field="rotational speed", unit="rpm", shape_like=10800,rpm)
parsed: 4200,rpm
